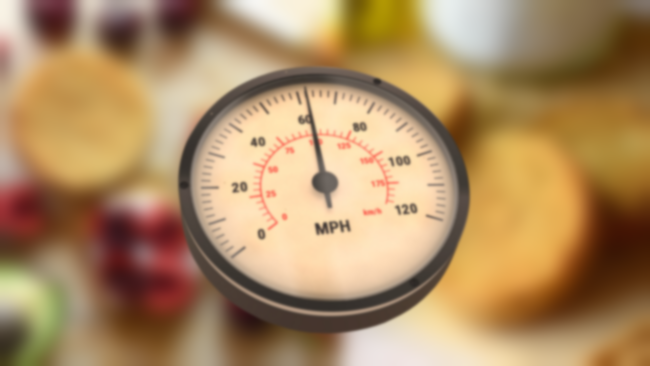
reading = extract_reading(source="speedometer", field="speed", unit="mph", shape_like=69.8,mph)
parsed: 62,mph
